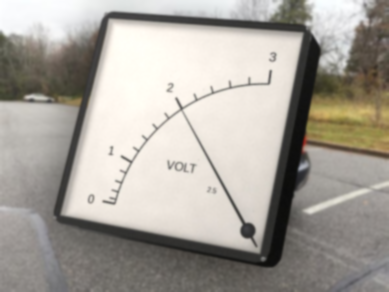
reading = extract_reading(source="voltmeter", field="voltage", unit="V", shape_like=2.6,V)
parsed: 2,V
